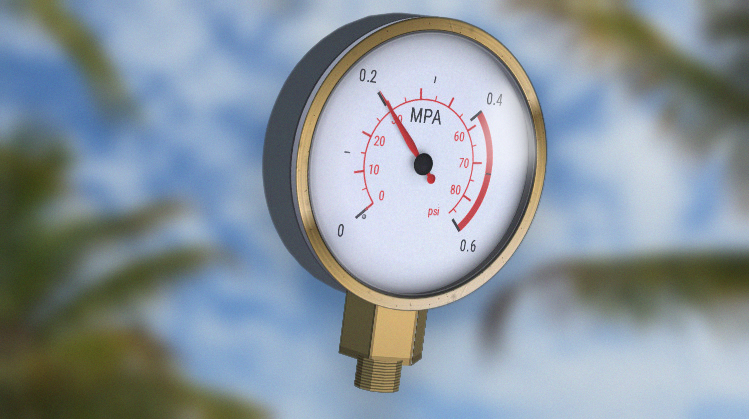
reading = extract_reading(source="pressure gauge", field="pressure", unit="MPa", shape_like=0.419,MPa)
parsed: 0.2,MPa
